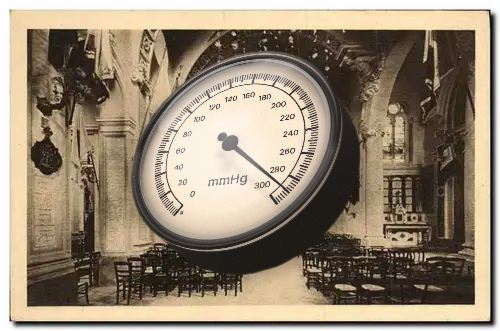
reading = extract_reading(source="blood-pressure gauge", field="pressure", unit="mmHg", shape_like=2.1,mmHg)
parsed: 290,mmHg
